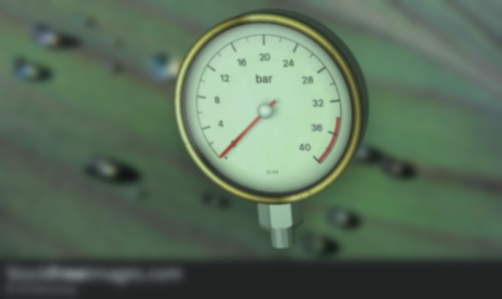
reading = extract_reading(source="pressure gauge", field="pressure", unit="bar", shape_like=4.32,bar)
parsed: 0,bar
